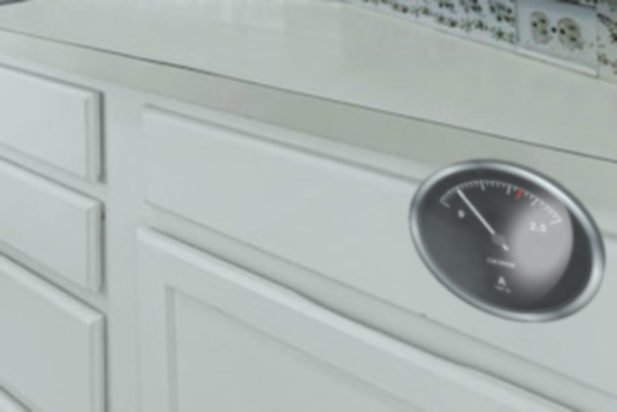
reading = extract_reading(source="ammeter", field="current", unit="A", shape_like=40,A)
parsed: 0.5,A
